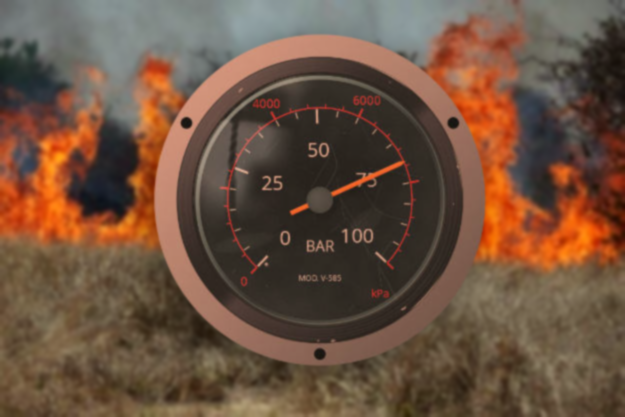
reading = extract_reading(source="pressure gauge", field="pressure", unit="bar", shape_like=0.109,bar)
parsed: 75,bar
